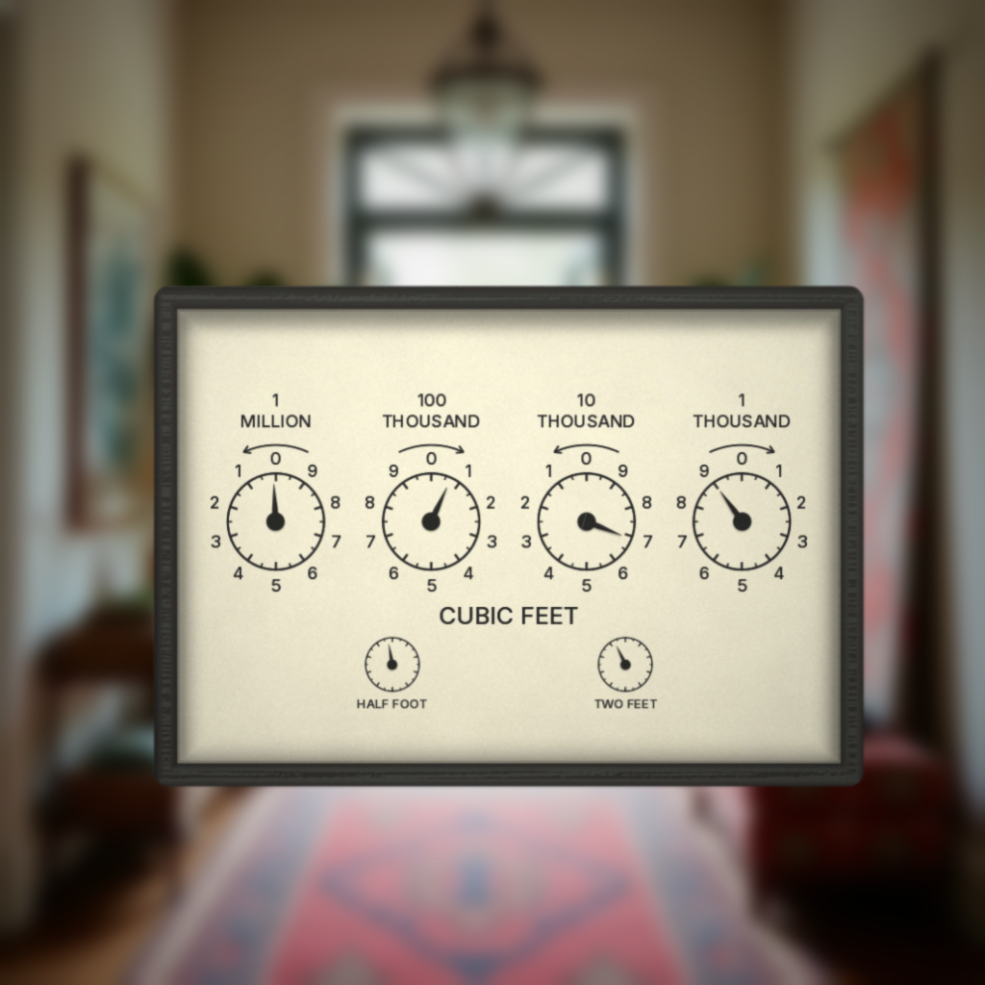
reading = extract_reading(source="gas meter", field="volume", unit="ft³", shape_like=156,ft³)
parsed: 6900,ft³
